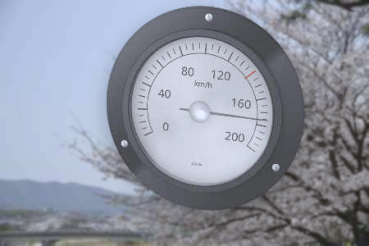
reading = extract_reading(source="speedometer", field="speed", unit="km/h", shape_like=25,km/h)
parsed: 175,km/h
